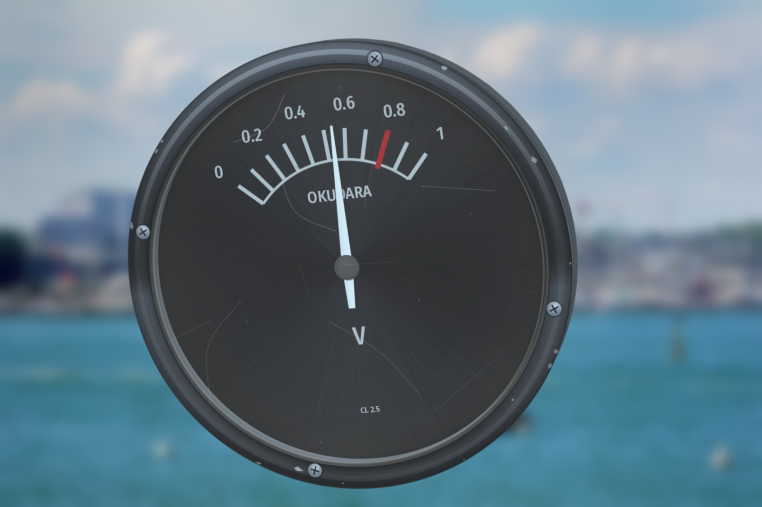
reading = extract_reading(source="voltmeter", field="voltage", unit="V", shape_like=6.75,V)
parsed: 0.55,V
